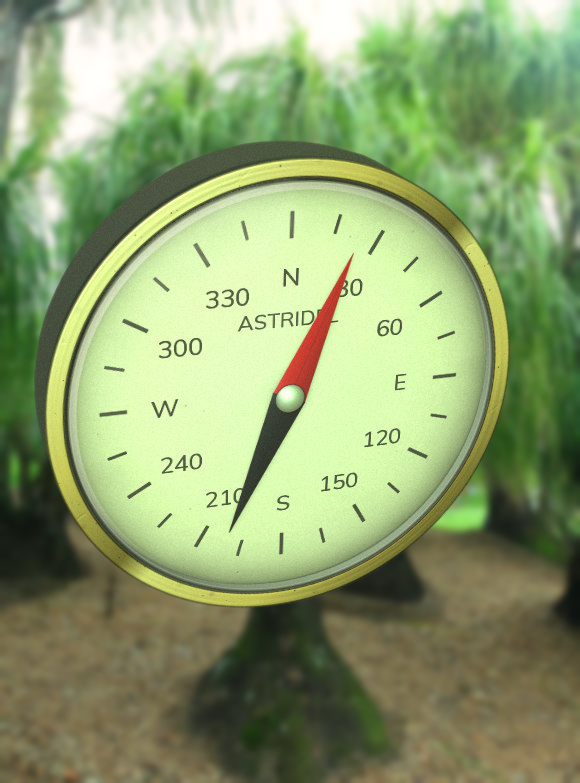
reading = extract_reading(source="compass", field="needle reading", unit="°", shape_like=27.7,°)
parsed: 22.5,°
